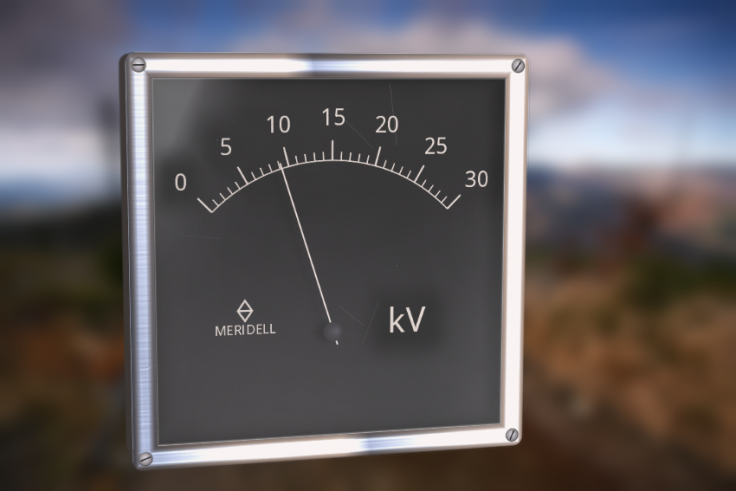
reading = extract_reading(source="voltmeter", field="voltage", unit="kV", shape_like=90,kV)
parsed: 9,kV
